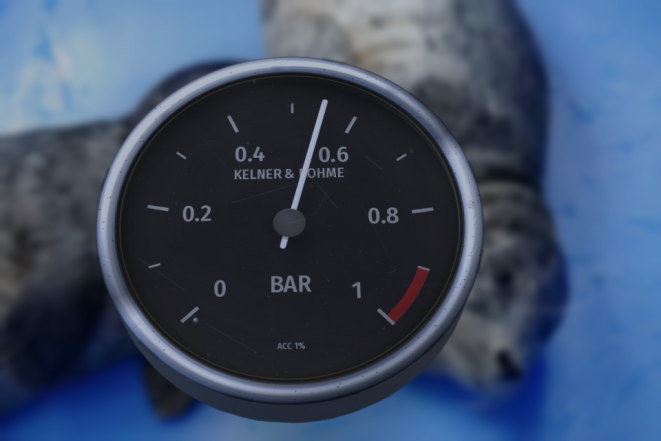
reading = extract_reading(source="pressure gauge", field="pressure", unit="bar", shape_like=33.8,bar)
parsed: 0.55,bar
